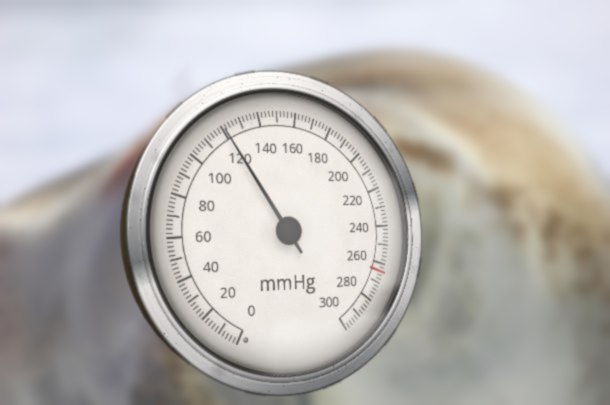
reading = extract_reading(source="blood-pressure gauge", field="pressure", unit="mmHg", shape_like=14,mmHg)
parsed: 120,mmHg
